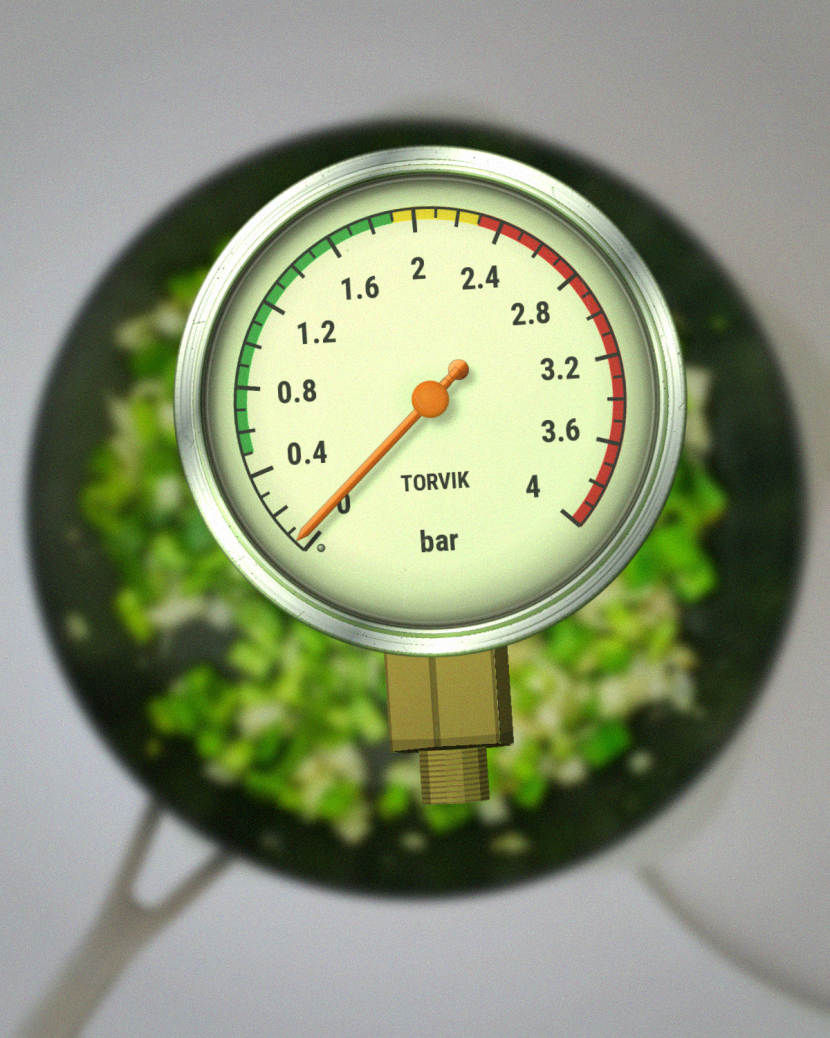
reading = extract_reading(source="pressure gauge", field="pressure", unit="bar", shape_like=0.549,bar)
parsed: 0.05,bar
